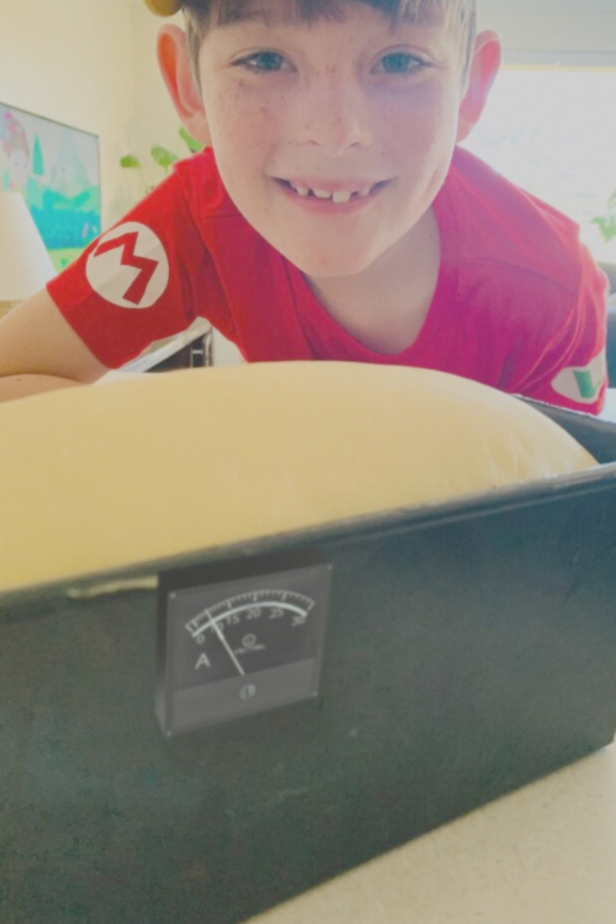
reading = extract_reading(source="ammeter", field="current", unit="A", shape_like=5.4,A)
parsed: 10,A
